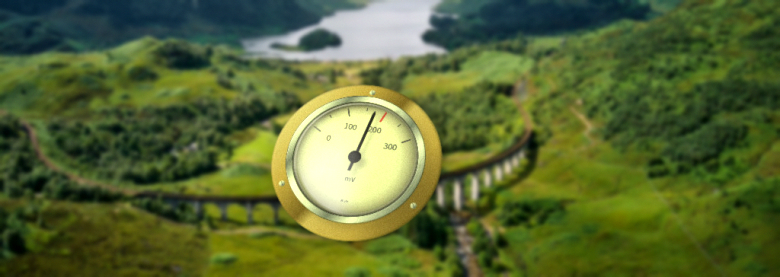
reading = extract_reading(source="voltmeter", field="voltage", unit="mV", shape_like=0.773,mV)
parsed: 175,mV
